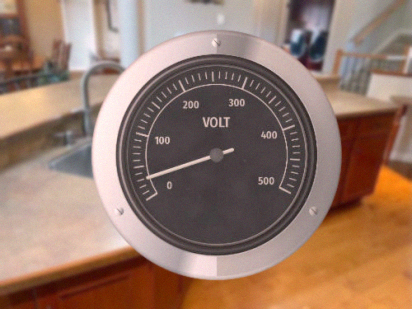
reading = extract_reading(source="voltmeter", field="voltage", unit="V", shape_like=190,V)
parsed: 30,V
